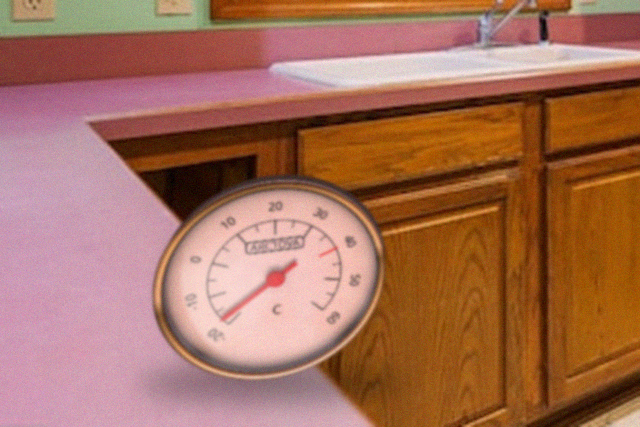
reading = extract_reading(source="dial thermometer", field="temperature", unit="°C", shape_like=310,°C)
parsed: -17.5,°C
